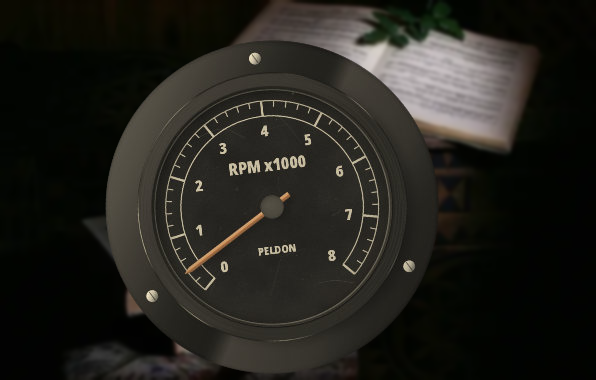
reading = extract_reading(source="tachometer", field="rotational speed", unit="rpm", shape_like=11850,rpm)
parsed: 400,rpm
